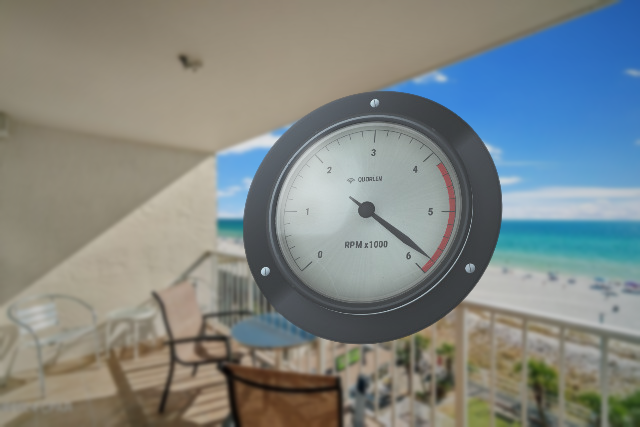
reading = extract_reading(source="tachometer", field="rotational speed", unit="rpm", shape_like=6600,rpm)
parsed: 5800,rpm
